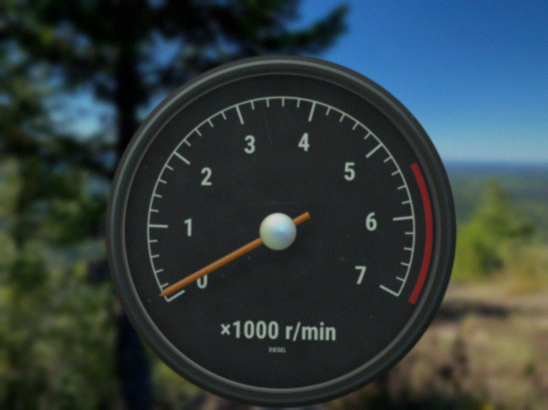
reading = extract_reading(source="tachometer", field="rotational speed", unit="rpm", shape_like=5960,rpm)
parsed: 100,rpm
